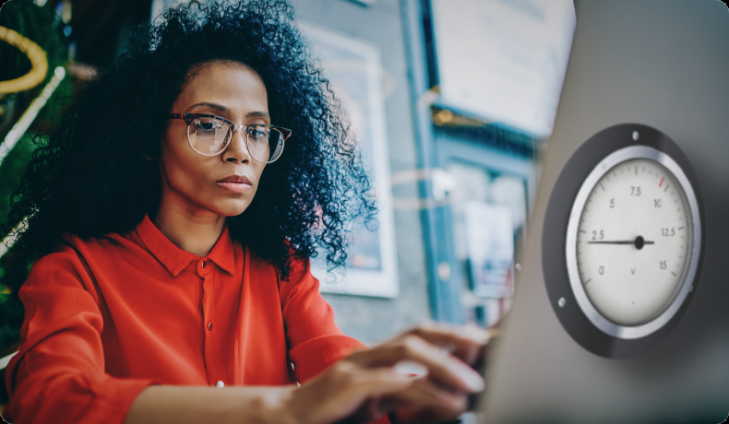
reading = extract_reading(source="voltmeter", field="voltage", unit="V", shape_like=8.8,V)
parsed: 2,V
